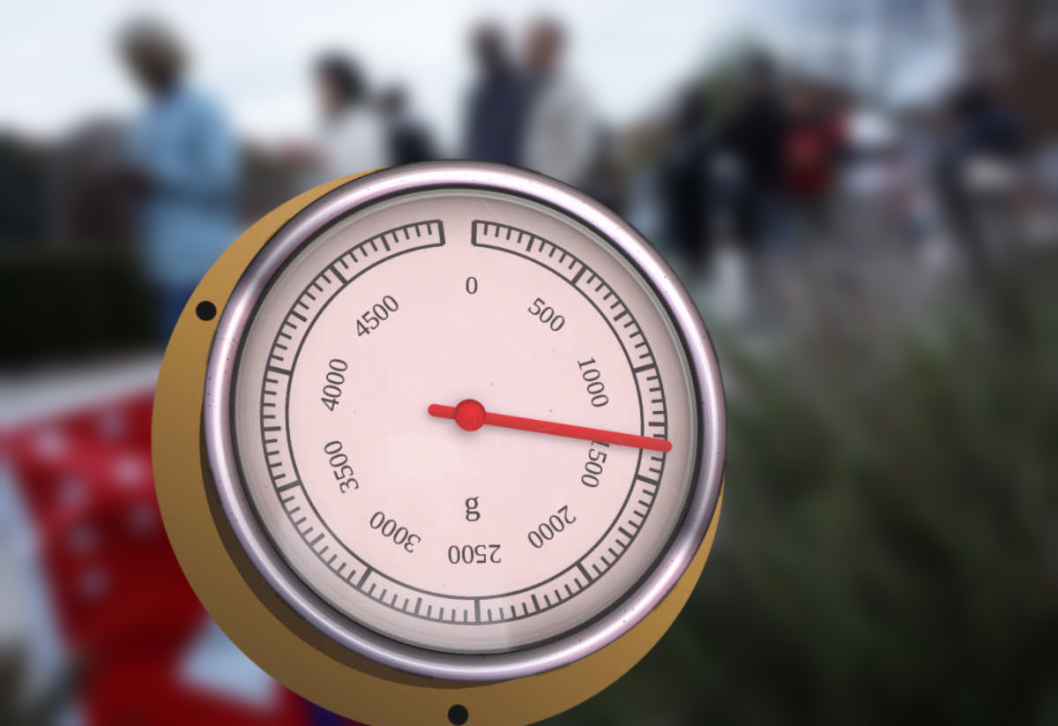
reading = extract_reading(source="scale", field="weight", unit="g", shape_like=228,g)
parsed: 1350,g
